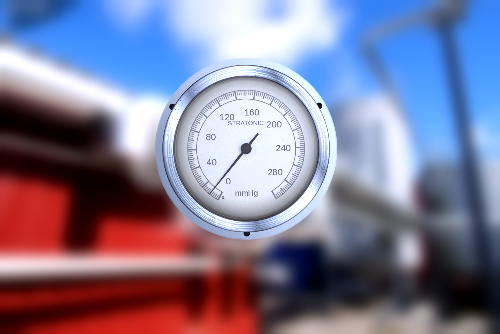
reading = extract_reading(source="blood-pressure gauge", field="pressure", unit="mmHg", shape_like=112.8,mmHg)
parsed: 10,mmHg
